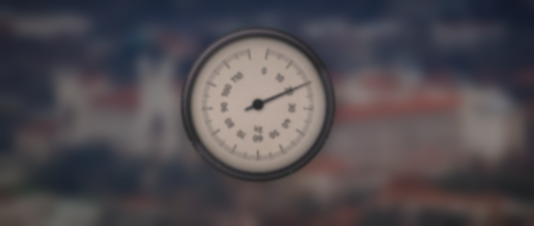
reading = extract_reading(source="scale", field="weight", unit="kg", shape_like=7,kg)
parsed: 20,kg
